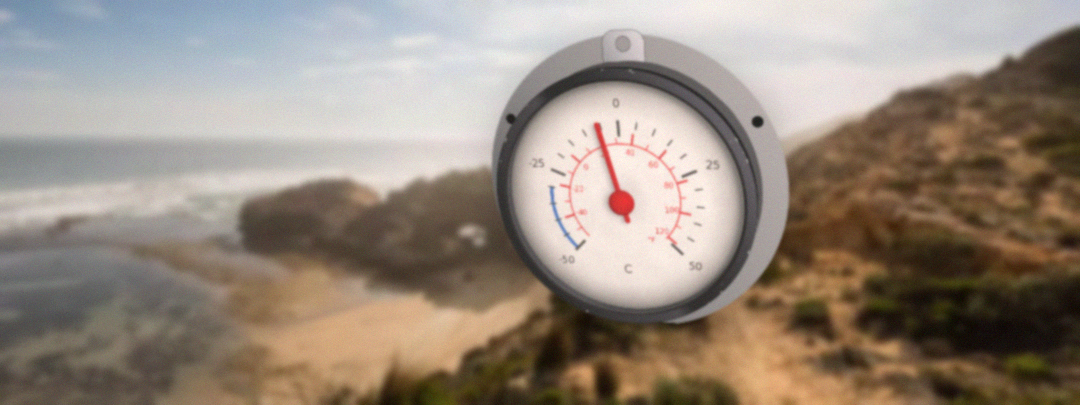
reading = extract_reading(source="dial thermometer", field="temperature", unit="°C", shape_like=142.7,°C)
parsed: -5,°C
